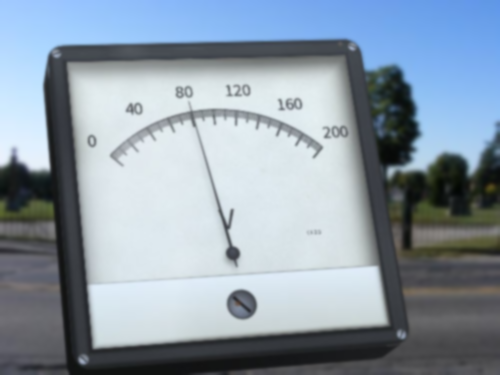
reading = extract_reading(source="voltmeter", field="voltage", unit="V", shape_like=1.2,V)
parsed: 80,V
